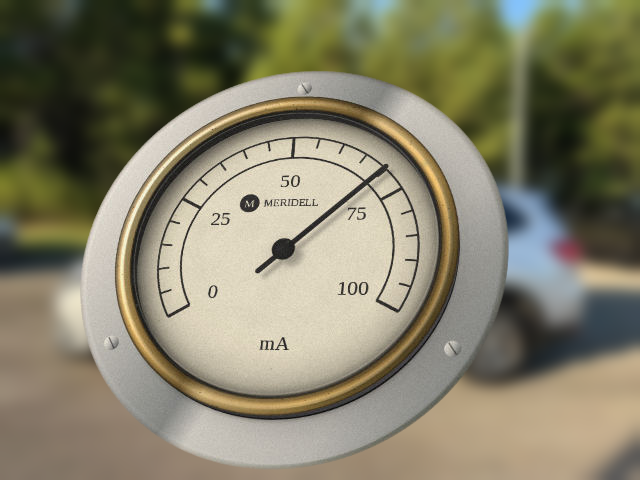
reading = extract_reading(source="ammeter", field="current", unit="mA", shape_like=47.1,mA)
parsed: 70,mA
